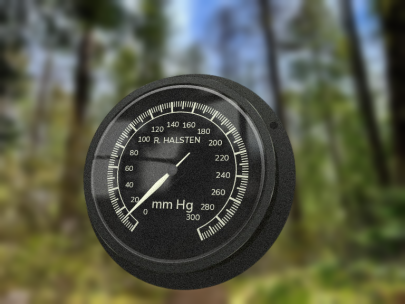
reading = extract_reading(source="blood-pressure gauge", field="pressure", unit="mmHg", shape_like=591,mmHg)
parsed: 10,mmHg
